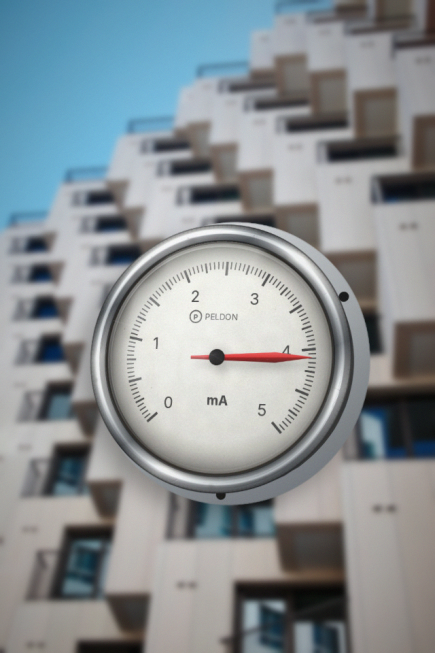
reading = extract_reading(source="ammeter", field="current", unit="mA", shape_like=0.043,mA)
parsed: 4.1,mA
